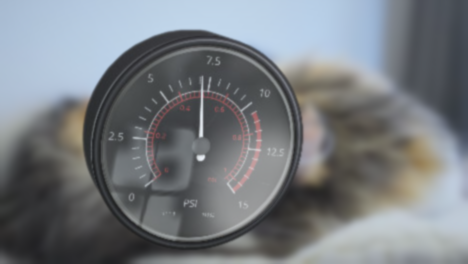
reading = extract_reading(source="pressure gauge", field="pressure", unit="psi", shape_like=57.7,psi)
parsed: 7,psi
